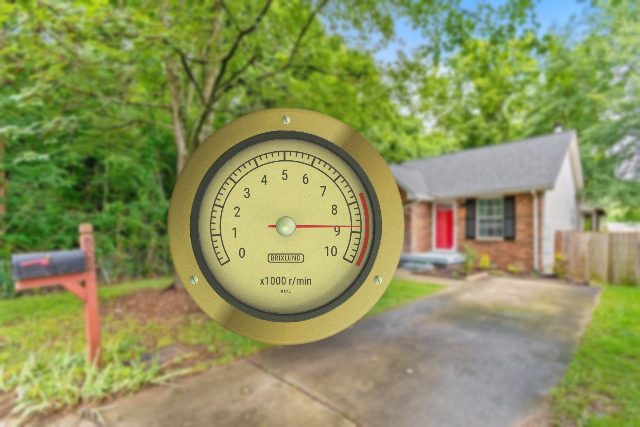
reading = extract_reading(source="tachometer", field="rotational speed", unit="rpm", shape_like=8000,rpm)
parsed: 8800,rpm
